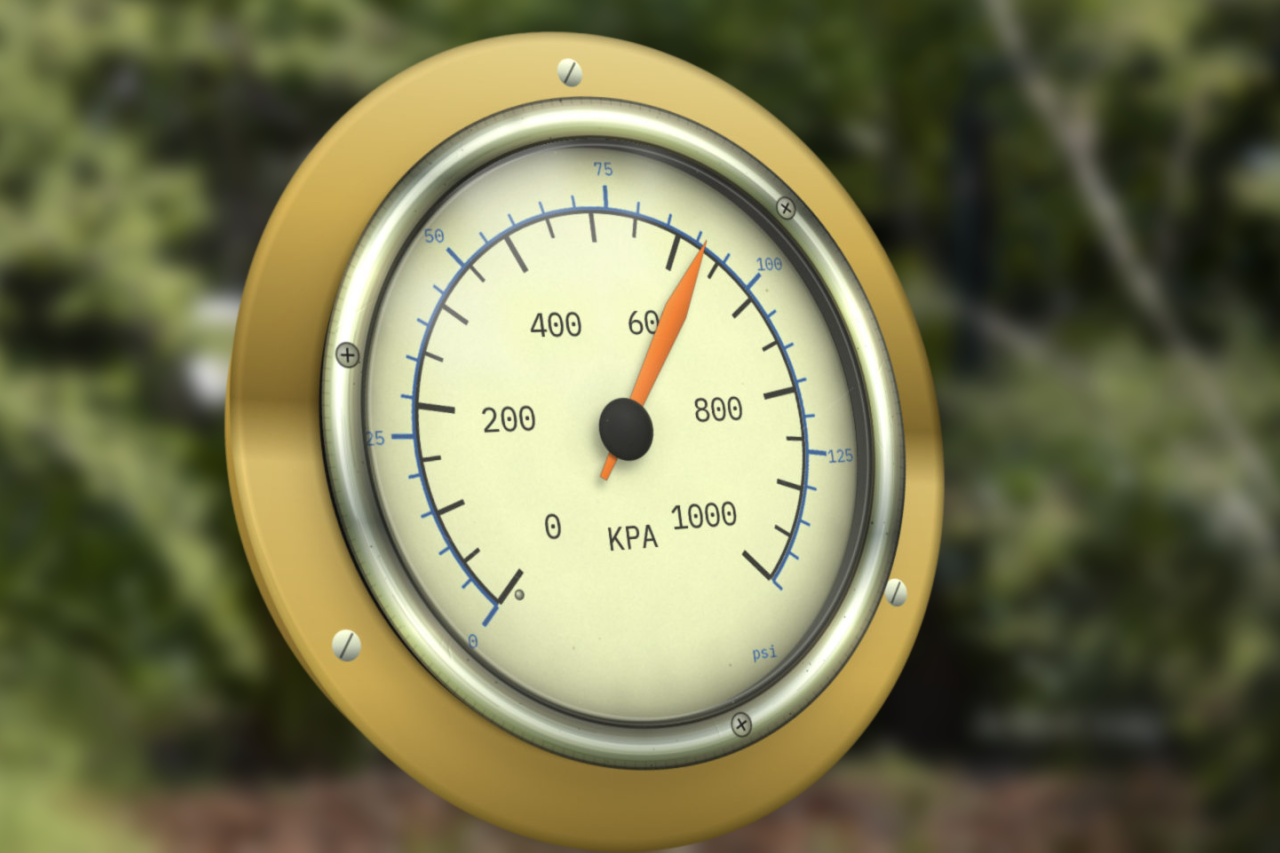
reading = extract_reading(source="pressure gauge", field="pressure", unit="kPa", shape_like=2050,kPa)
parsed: 625,kPa
